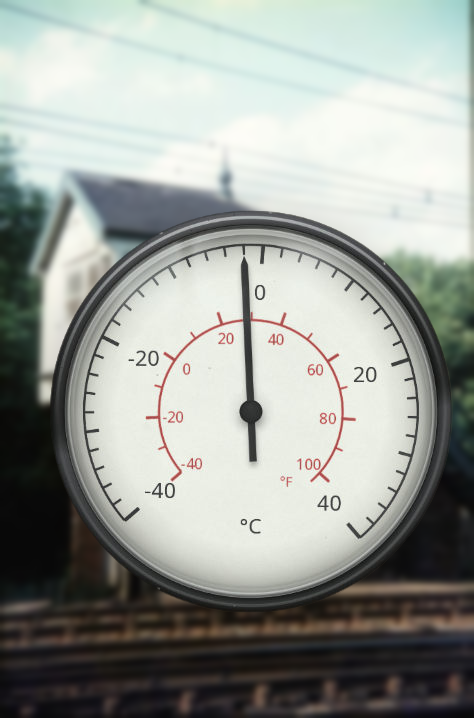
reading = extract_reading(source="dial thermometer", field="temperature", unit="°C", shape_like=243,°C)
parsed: -2,°C
